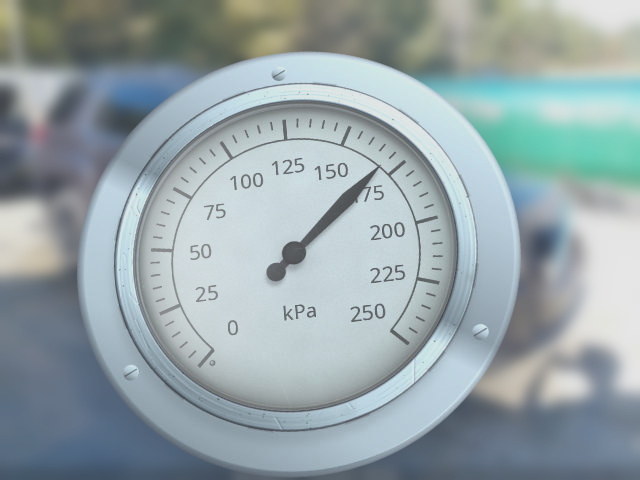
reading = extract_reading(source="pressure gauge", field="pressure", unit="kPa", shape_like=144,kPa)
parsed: 170,kPa
